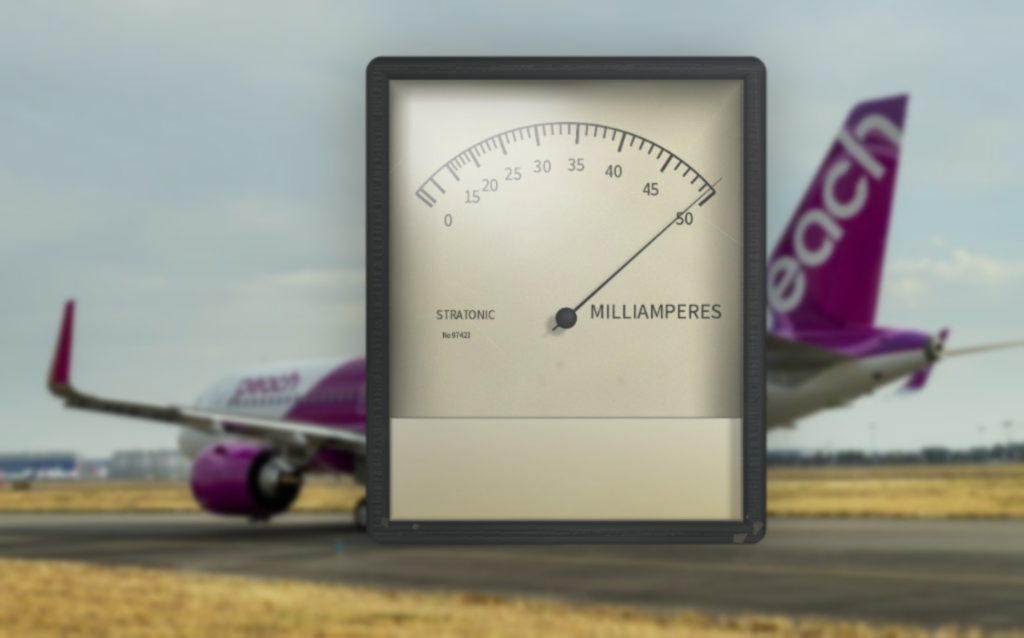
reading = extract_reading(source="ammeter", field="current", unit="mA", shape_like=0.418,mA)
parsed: 49.5,mA
